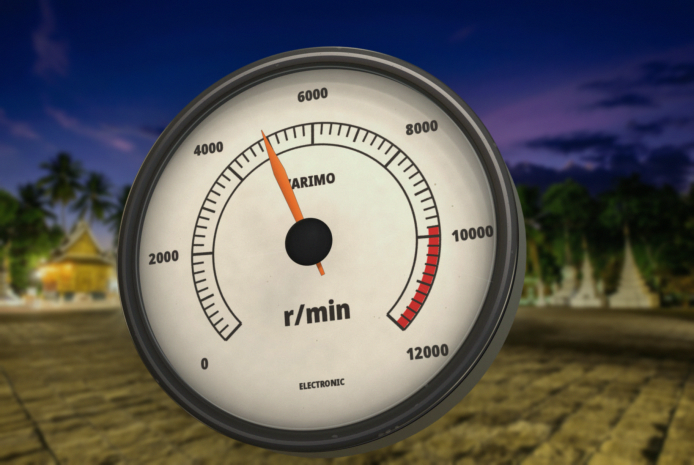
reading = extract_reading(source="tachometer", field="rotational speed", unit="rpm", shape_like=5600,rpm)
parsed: 5000,rpm
